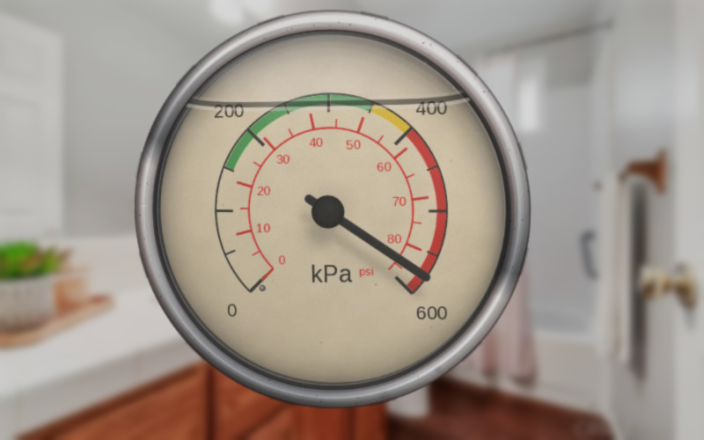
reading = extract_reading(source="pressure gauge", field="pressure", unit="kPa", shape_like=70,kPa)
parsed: 575,kPa
